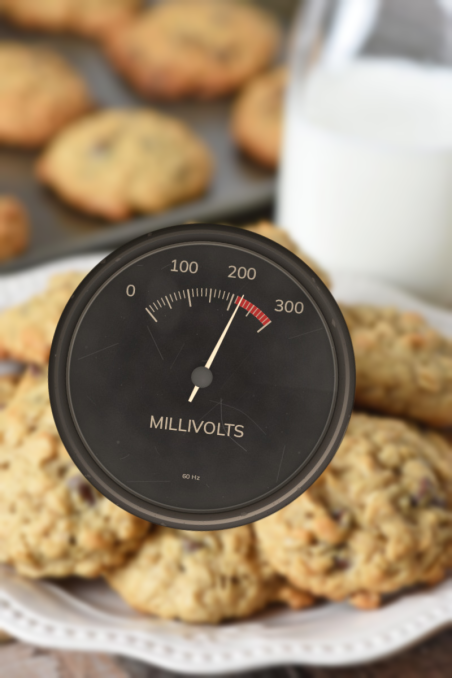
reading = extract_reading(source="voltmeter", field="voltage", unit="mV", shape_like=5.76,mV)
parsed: 220,mV
